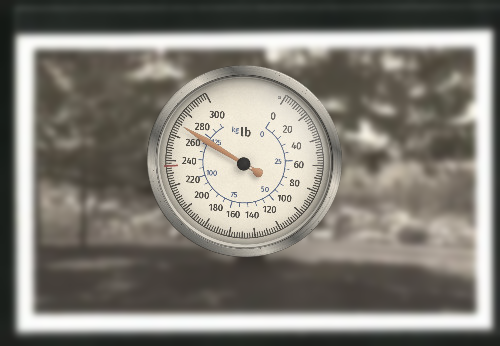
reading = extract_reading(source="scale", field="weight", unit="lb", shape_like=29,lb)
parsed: 270,lb
